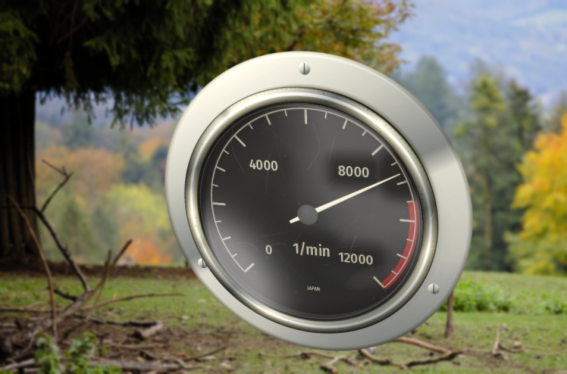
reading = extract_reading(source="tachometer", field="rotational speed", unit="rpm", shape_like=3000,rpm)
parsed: 8750,rpm
